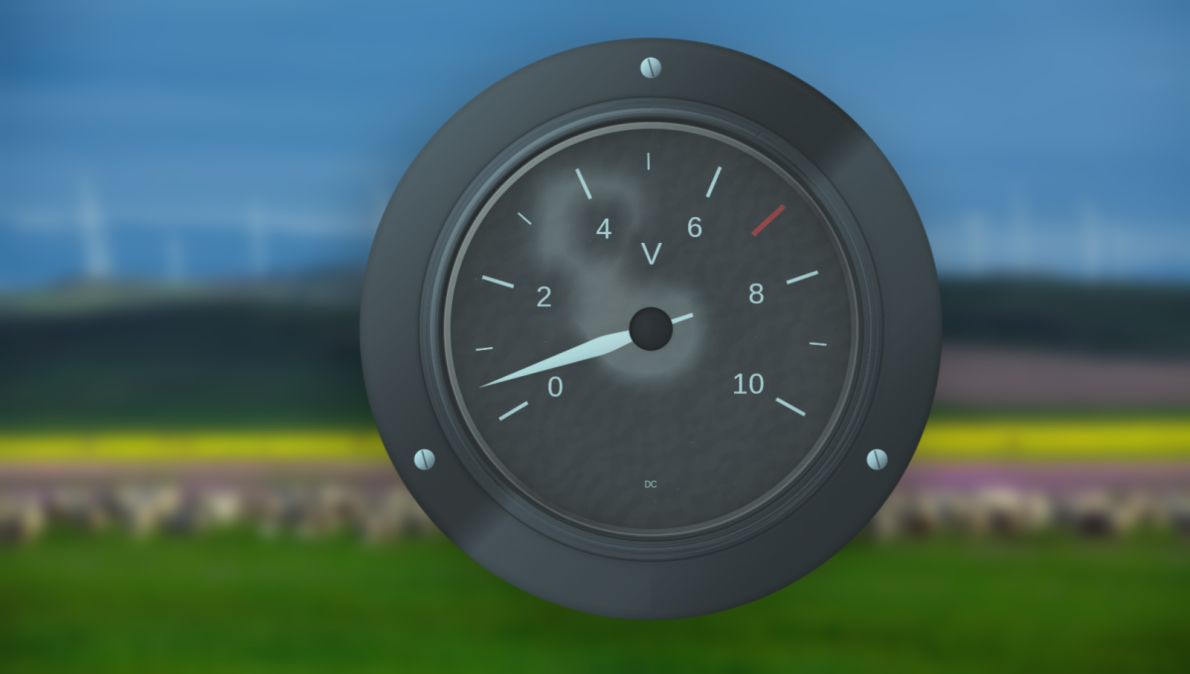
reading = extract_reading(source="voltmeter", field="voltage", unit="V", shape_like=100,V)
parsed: 0.5,V
